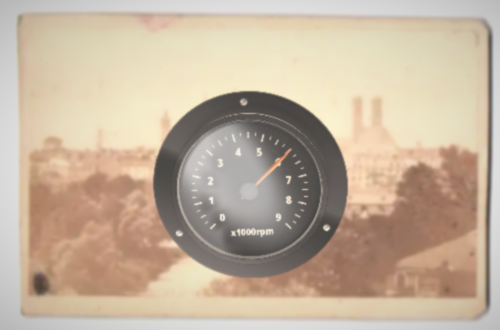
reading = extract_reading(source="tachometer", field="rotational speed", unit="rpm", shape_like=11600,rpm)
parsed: 6000,rpm
